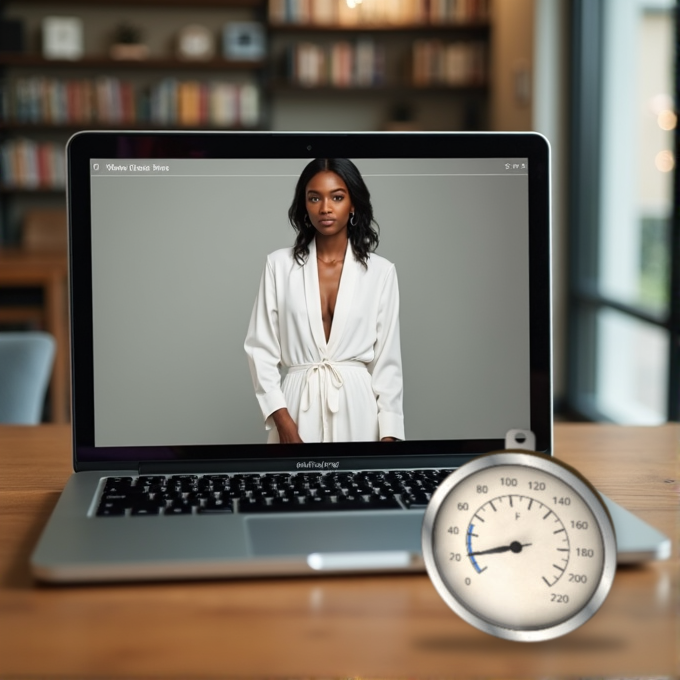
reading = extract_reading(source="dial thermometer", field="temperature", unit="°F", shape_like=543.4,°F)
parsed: 20,°F
